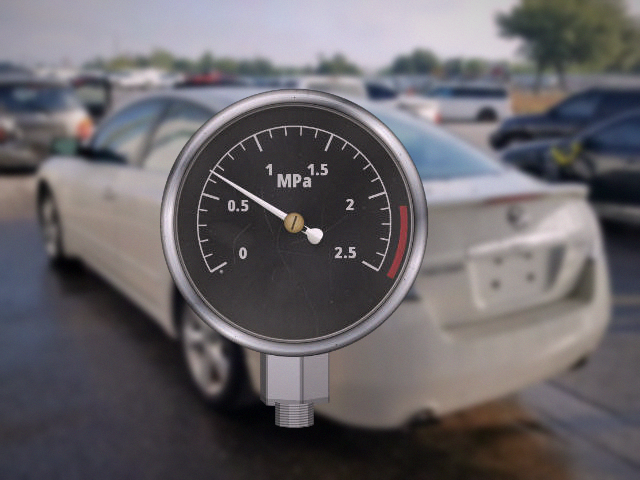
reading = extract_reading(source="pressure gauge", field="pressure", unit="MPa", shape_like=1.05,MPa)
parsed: 0.65,MPa
